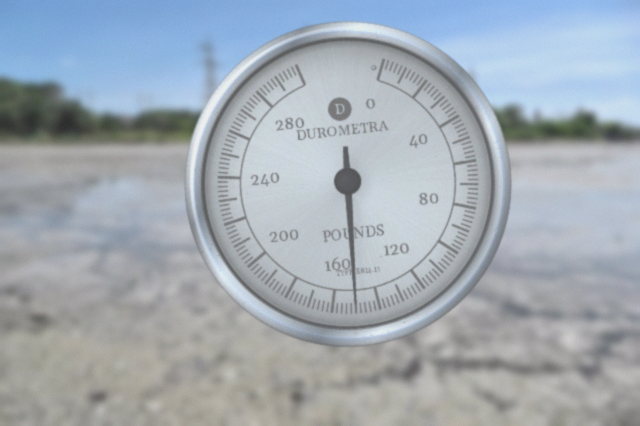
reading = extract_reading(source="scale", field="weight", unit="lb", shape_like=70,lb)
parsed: 150,lb
